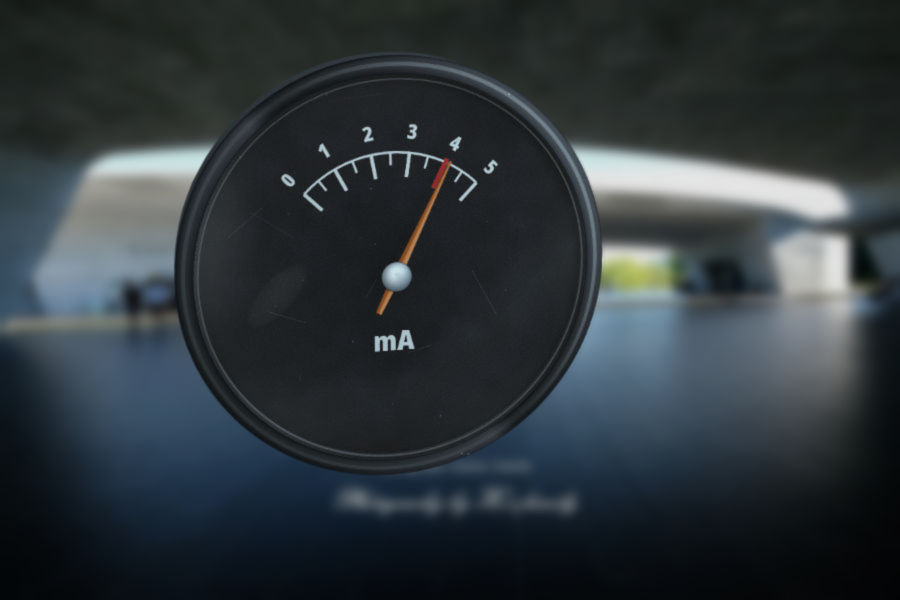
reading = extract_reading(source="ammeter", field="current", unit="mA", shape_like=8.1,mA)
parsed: 4,mA
